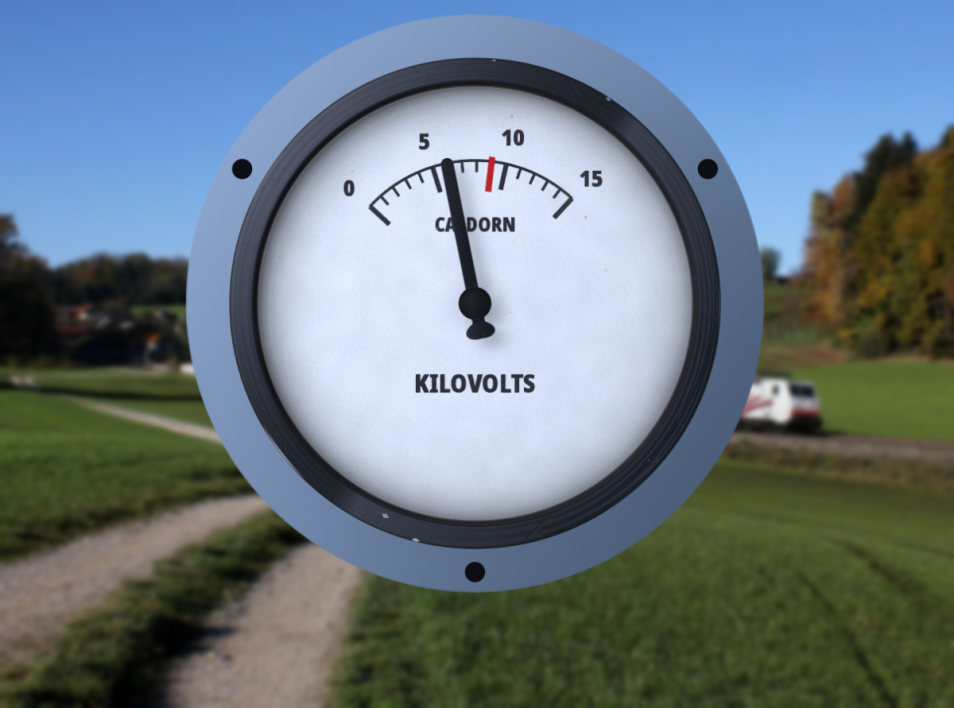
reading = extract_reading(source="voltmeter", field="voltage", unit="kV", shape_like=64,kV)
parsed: 6,kV
